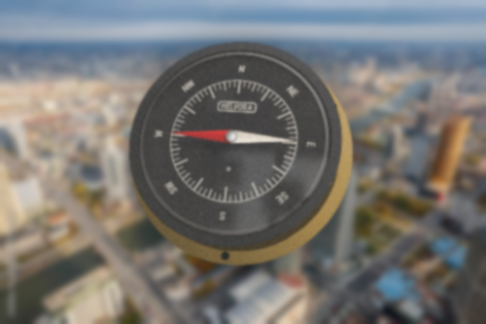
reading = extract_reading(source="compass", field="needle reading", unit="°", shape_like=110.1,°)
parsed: 270,°
